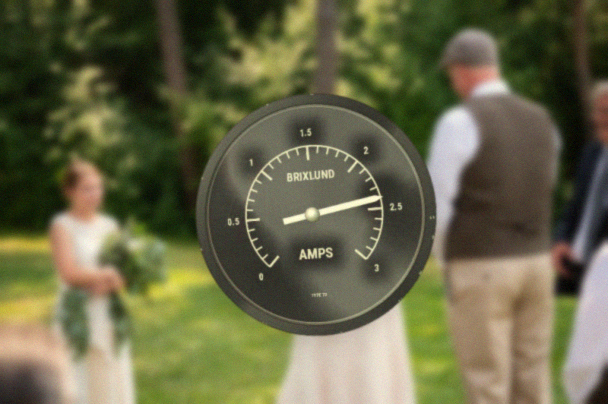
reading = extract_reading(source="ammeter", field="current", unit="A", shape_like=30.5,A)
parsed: 2.4,A
